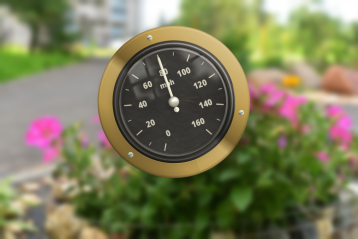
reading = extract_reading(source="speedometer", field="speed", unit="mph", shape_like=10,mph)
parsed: 80,mph
